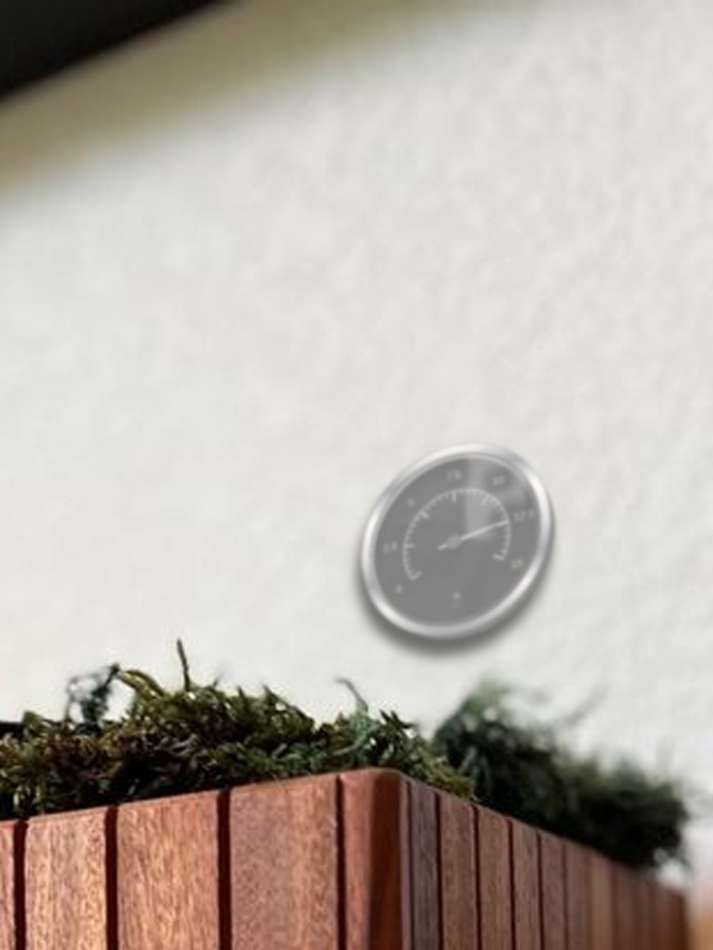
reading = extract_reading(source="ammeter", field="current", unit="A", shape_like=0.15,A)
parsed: 12.5,A
